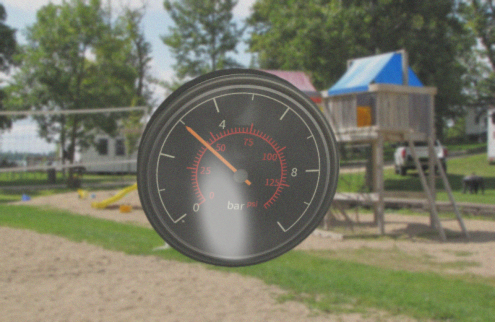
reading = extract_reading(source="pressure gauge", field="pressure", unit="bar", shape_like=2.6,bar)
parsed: 3,bar
